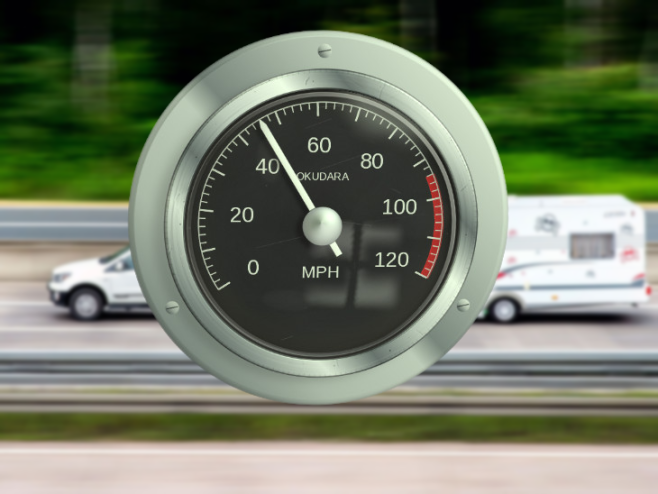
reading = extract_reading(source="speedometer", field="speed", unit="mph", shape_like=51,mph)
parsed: 46,mph
